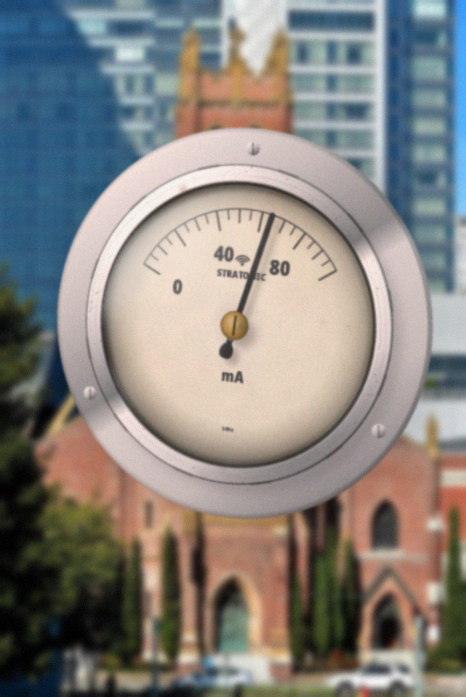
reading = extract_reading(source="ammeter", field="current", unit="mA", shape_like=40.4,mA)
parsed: 65,mA
